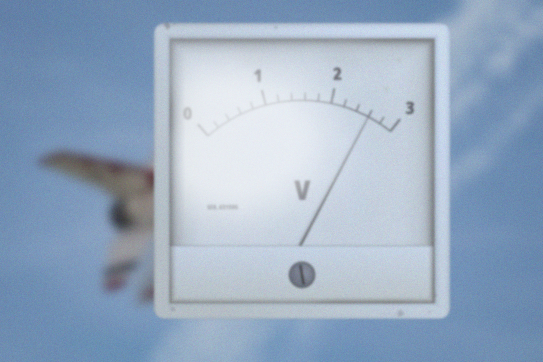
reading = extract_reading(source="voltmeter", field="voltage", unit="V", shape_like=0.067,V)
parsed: 2.6,V
